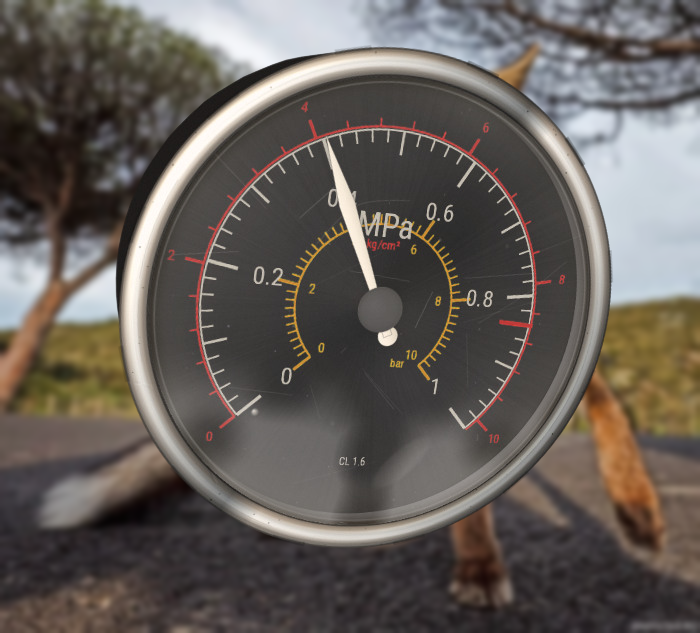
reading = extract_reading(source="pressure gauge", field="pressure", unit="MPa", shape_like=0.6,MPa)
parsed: 0.4,MPa
